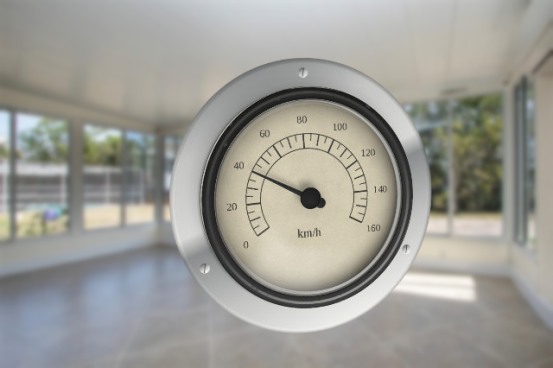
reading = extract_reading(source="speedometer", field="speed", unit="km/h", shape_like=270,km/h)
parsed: 40,km/h
